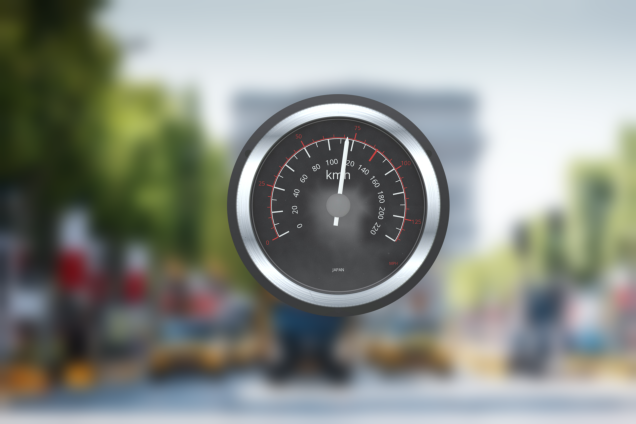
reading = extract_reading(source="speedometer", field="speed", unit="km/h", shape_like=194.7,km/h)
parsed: 115,km/h
